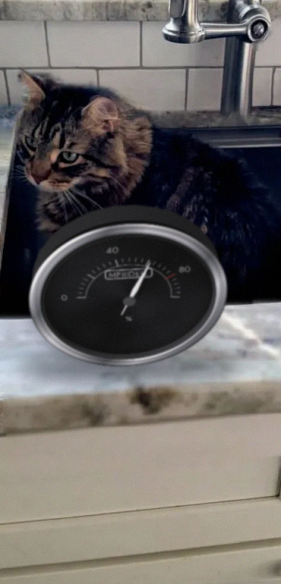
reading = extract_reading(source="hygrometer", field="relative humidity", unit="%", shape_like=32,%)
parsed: 60,%
